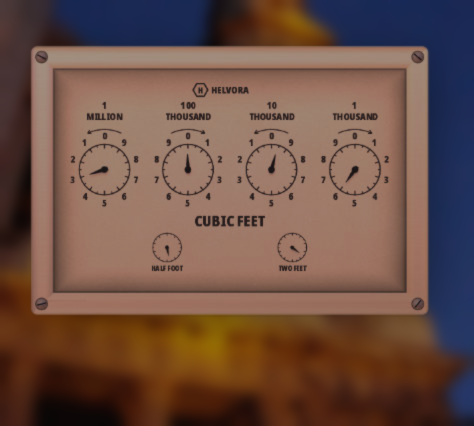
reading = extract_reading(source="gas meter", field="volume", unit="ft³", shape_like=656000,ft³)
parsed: 299600,ft³
